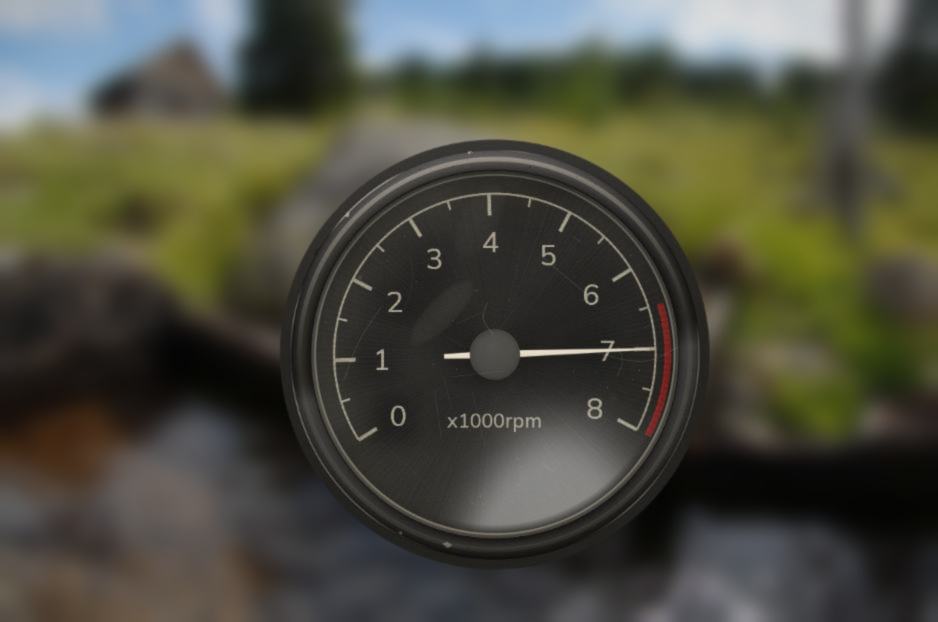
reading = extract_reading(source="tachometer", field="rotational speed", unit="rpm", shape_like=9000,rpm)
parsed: 7000,rpm
